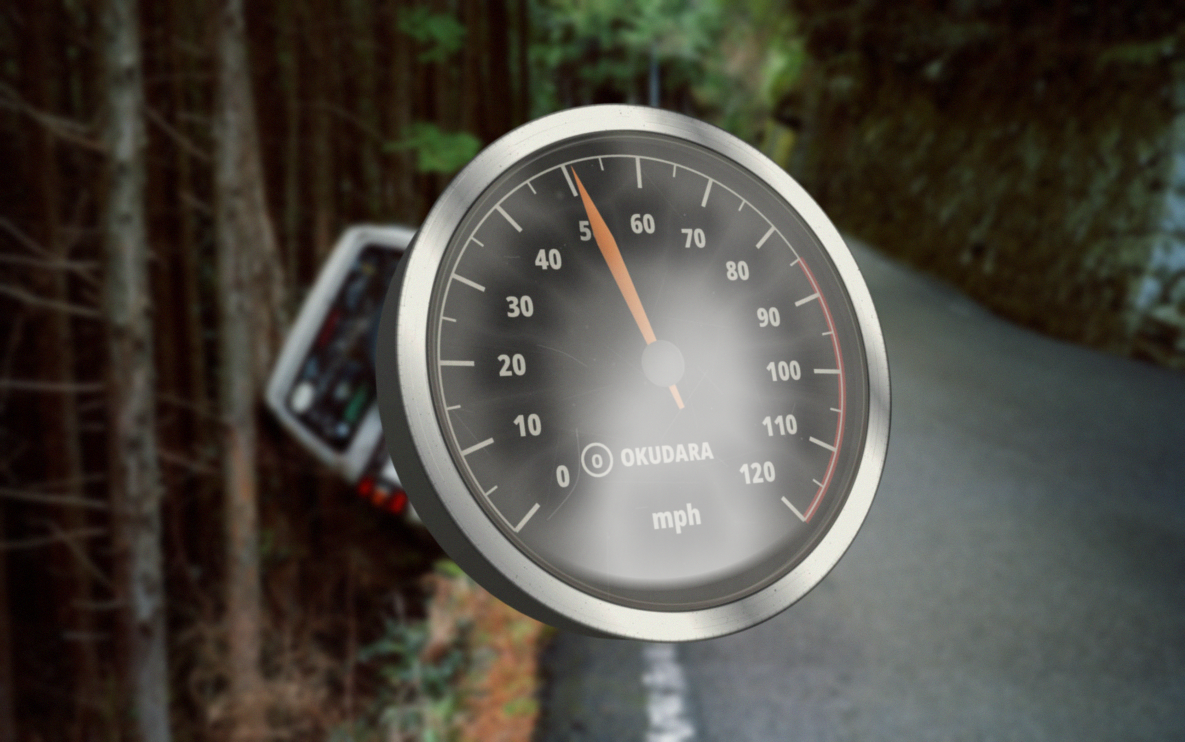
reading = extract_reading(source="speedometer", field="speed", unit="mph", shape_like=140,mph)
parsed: 50,mph
